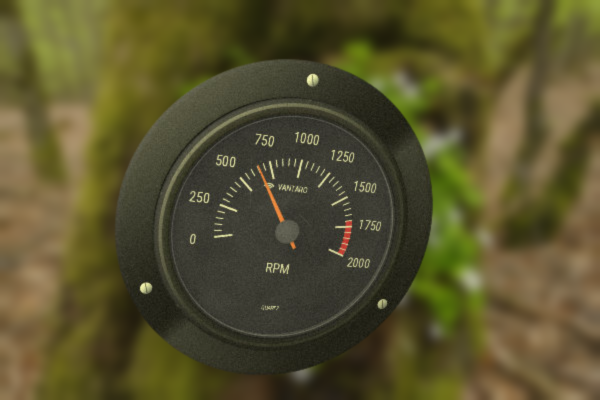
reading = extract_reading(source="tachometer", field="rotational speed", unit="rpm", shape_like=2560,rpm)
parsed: 650,rpm
